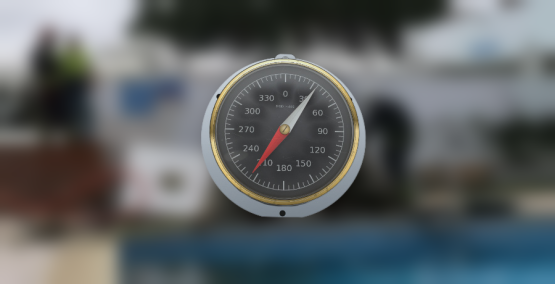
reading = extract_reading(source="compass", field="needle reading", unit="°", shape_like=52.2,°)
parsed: 215,°
